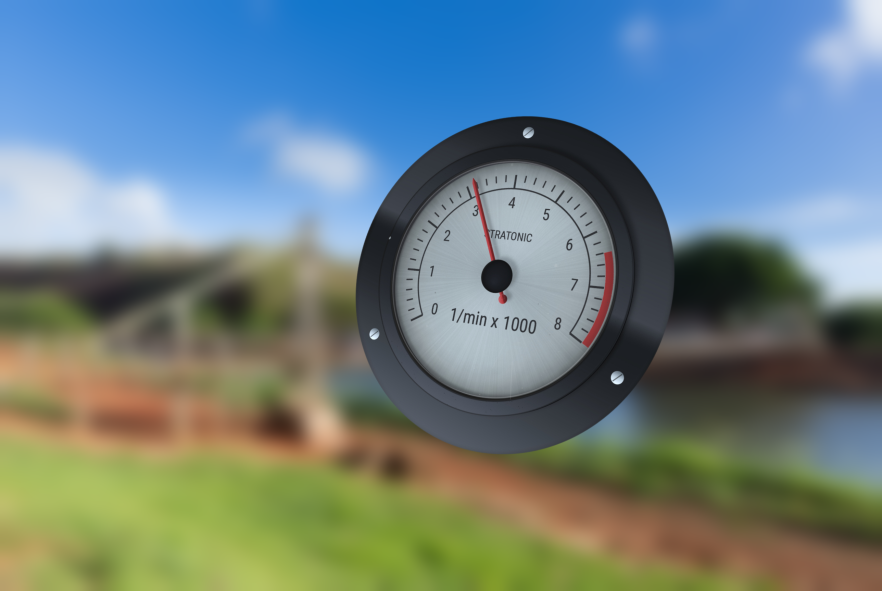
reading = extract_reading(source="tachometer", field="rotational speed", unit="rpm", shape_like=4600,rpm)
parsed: 3200,rpm
